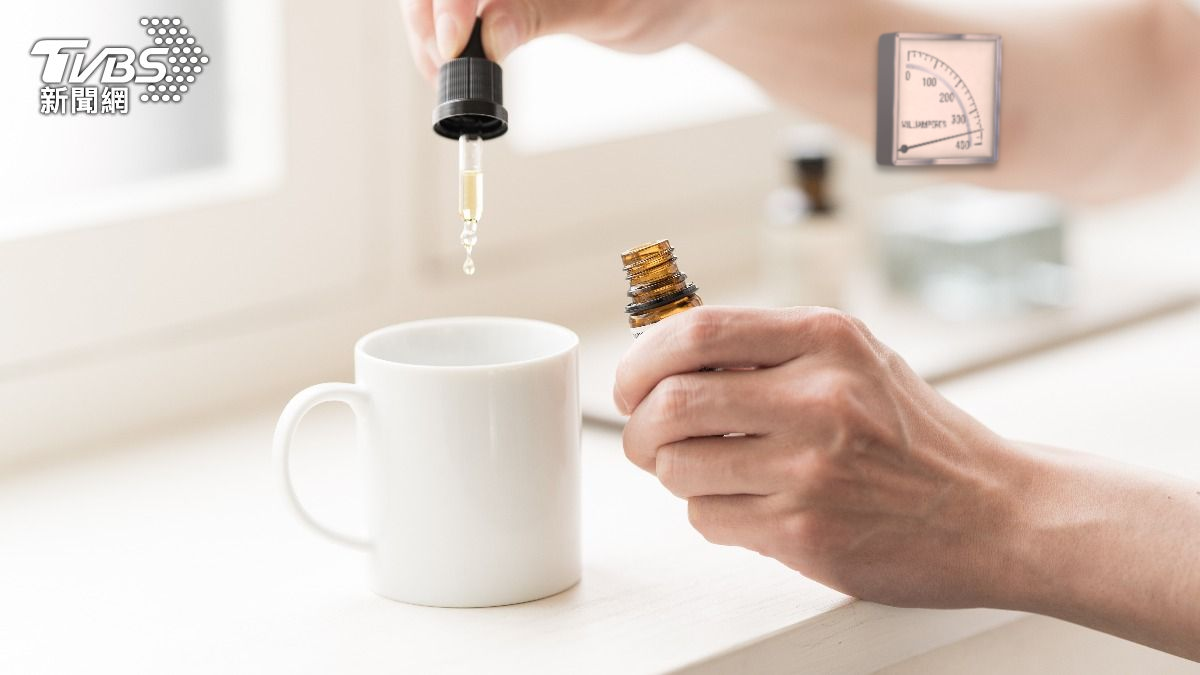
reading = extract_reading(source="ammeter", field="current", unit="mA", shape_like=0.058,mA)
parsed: 360,mA
